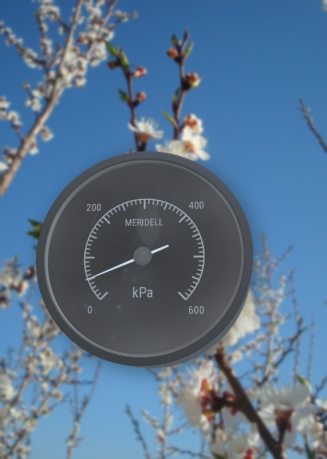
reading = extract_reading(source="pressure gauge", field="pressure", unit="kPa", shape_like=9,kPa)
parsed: 50,kPa
